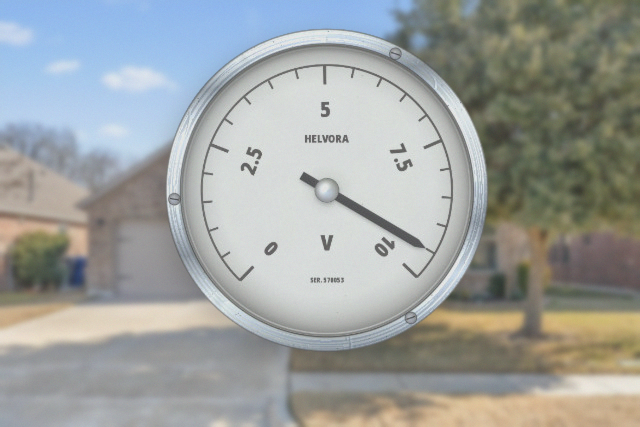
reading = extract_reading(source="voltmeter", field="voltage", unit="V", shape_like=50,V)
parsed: 9.5,V
